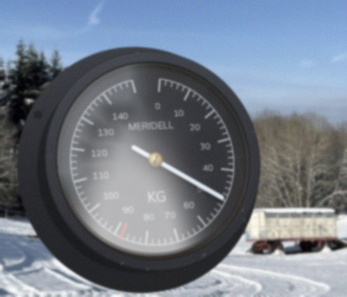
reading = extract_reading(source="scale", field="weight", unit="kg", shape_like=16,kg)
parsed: 50,kg
